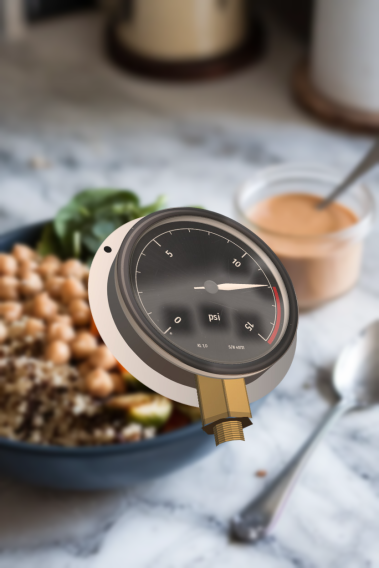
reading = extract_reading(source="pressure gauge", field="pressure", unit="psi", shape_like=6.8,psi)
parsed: 12,psi
